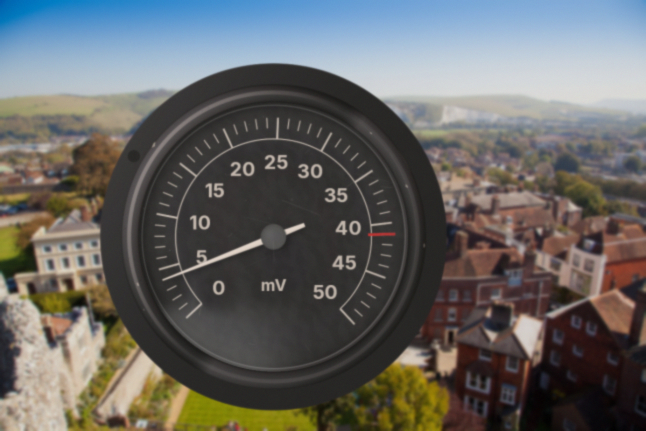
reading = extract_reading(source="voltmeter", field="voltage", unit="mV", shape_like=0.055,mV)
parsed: 4,mV
